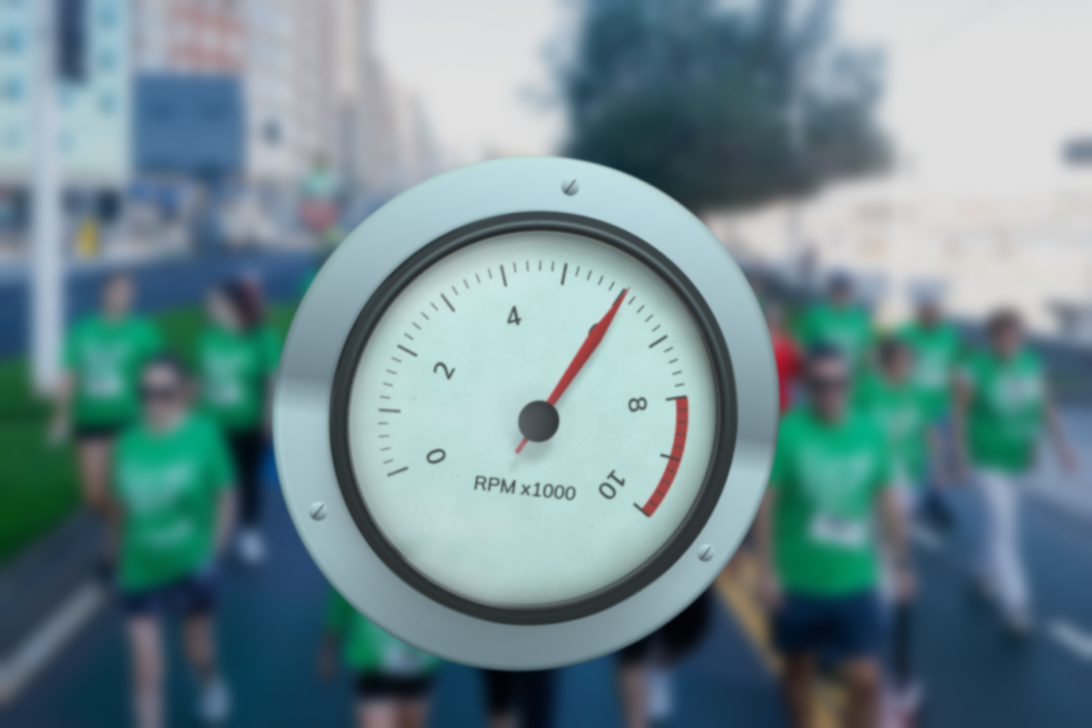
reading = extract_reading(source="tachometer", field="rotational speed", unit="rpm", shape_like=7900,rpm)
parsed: 6000,rpm
